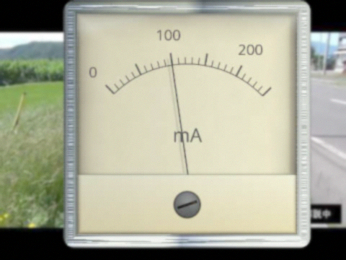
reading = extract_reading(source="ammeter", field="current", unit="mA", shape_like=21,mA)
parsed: 100,mA
